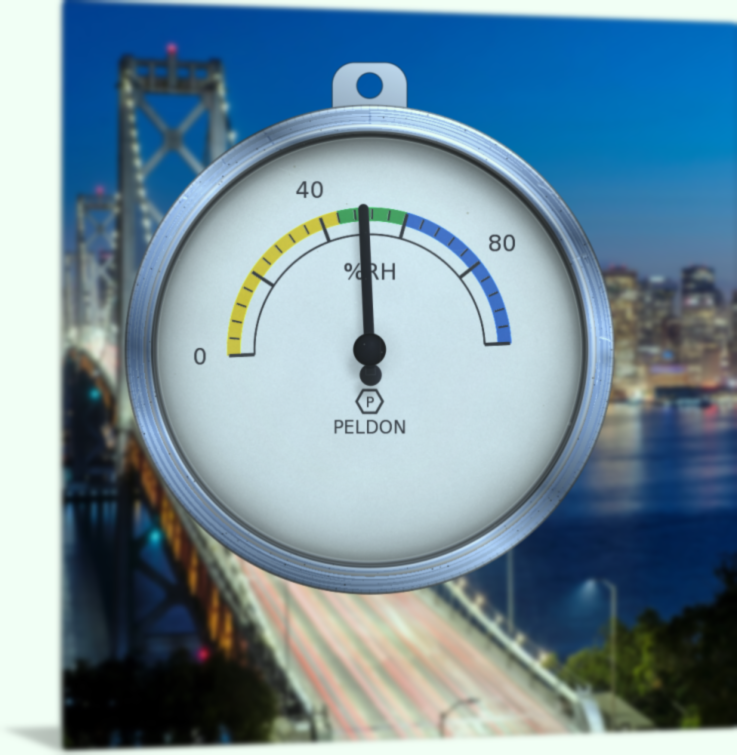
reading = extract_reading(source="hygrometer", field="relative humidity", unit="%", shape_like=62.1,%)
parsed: 50,%
